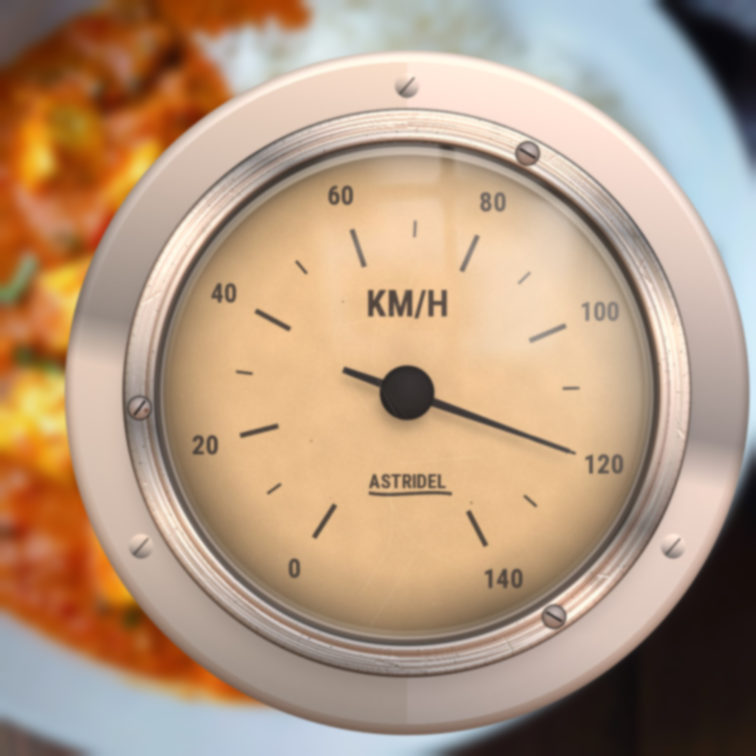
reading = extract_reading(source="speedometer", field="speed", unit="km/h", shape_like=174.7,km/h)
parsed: 120,km/h
